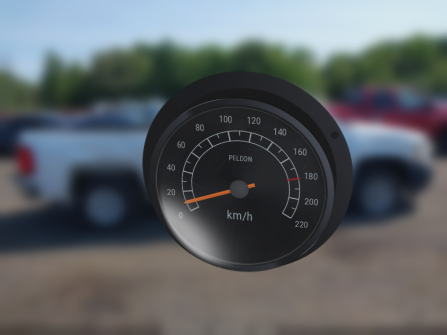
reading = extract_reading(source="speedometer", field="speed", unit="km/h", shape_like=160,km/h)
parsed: 10,km/h
